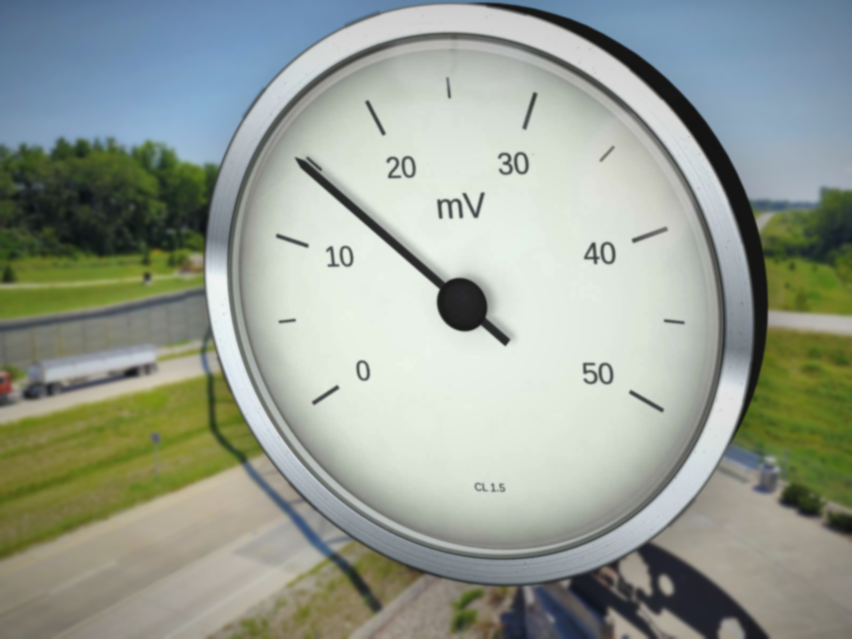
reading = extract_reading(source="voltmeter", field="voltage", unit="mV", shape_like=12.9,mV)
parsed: 15,mV
